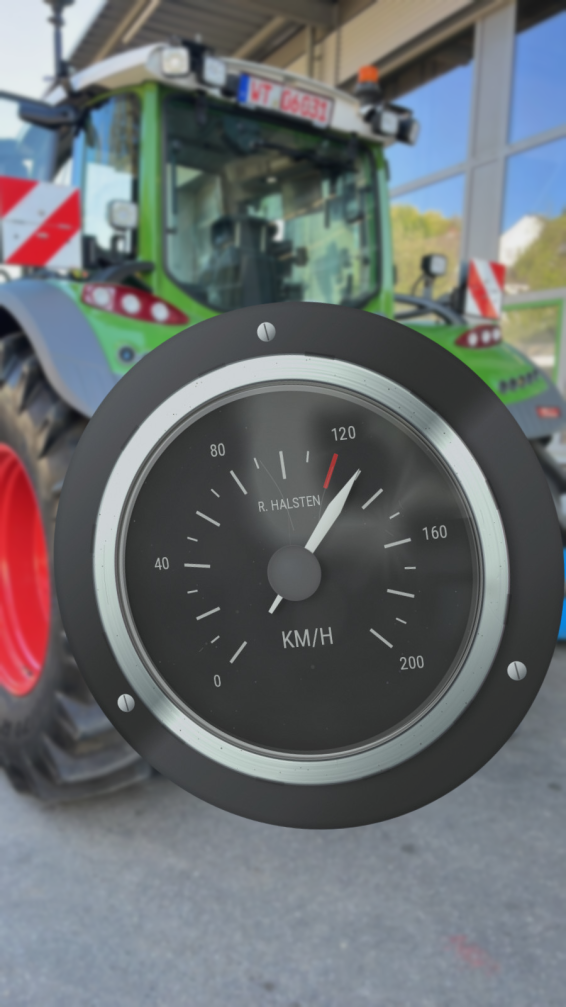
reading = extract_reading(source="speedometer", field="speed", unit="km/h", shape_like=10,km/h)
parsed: 130,km/h
